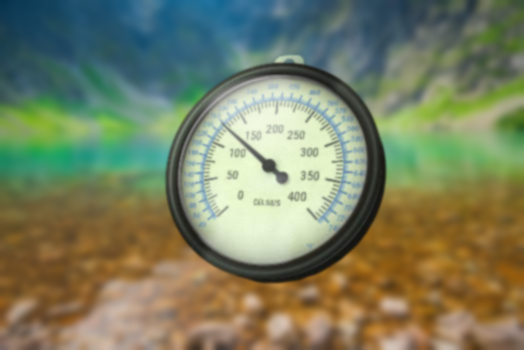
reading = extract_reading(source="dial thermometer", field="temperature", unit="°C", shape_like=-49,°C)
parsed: 125,°C
